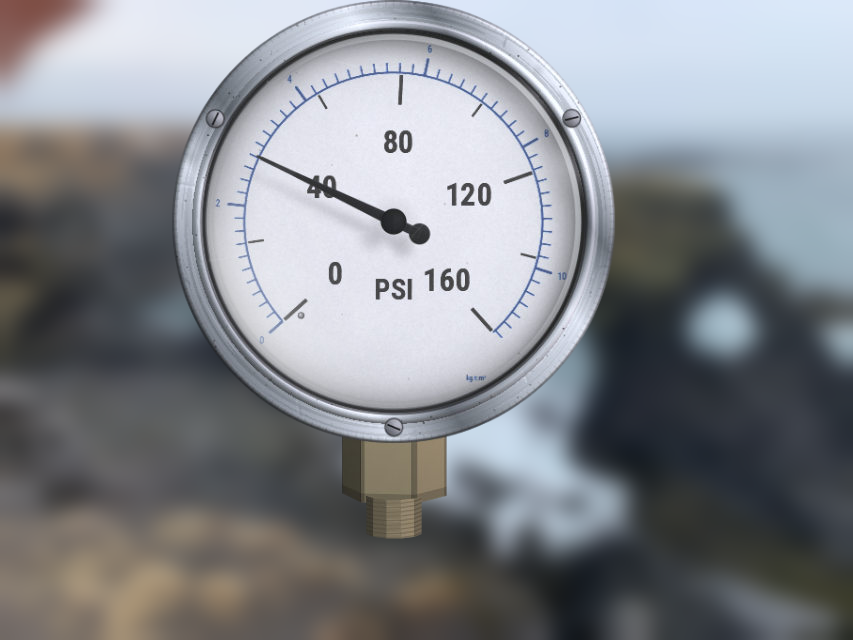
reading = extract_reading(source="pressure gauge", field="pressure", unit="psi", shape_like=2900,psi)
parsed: 40,psi
